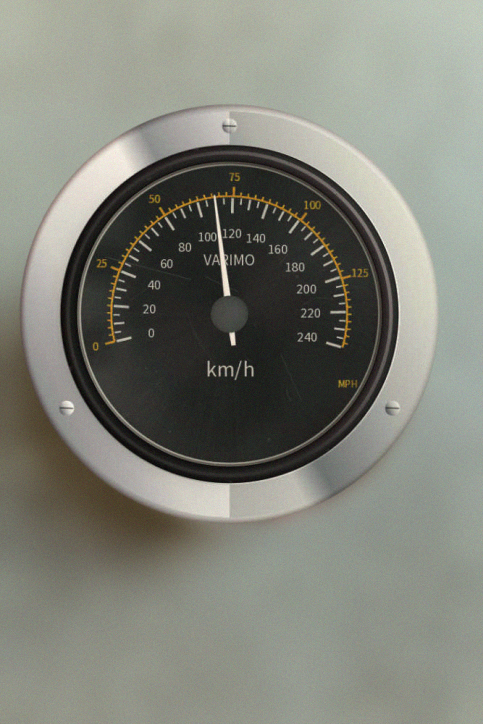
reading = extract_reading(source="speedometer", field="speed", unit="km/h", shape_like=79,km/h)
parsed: 110,km/h
